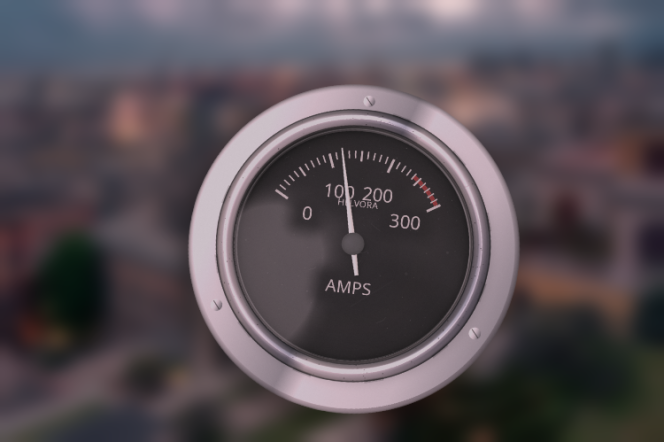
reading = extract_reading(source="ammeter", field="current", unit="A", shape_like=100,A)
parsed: 120,A
